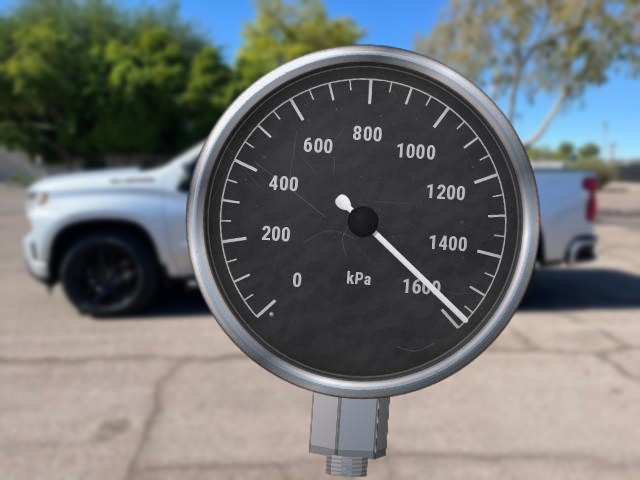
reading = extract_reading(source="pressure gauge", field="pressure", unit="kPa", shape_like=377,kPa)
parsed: 1575,kPa
